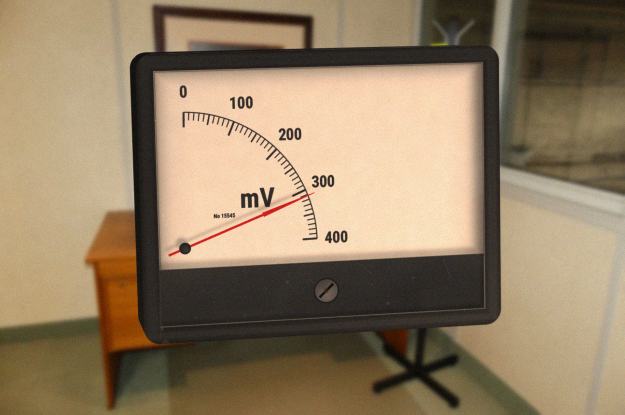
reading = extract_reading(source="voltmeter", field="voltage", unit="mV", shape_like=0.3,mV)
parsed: 310,mV
